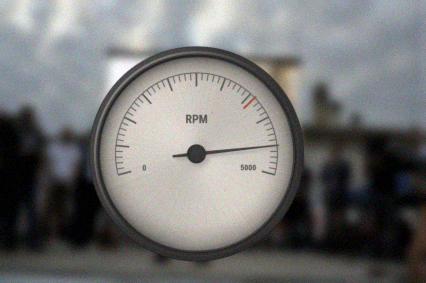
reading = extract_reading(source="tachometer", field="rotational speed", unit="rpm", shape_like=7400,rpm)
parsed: 4500,rpm
